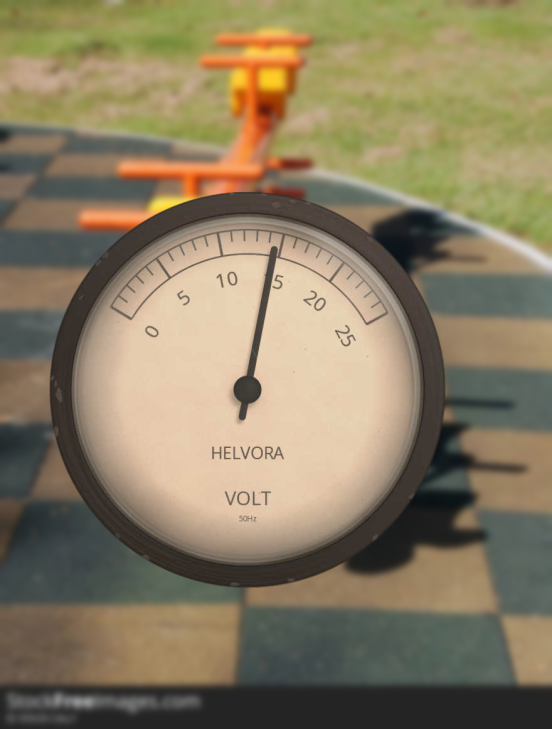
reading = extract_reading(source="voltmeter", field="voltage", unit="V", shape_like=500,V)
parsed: 14.5,V
